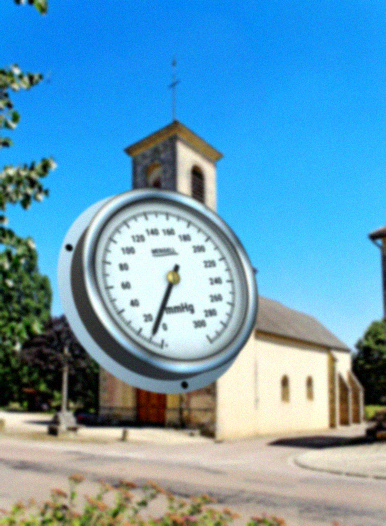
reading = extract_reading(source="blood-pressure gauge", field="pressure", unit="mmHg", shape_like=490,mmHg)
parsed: 10,mmHg
